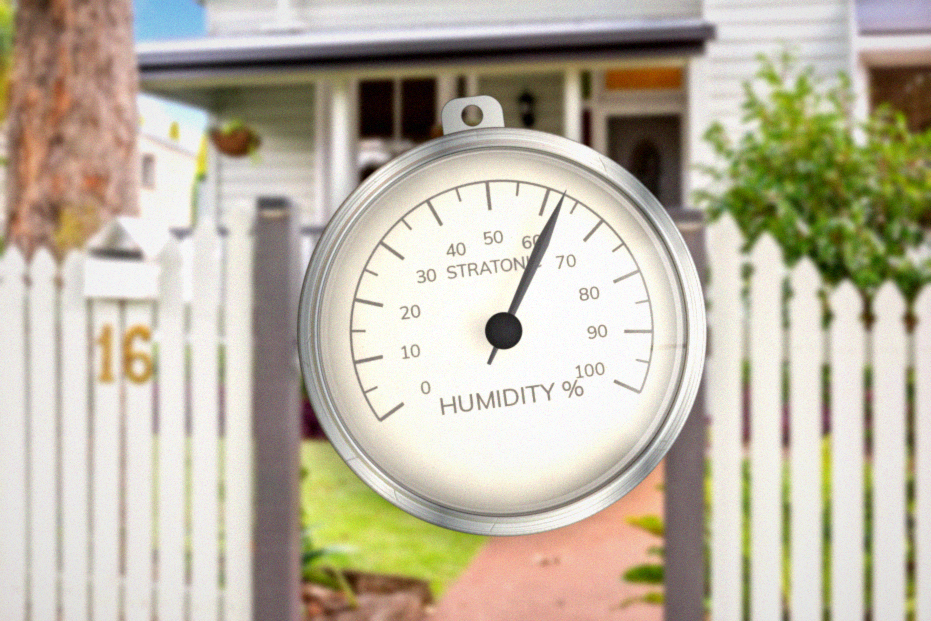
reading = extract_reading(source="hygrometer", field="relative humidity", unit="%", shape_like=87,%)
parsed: 62.5,%
